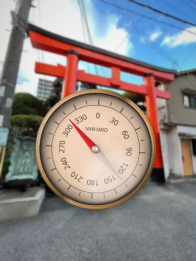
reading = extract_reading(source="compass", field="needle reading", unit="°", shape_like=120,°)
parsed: 315,°
